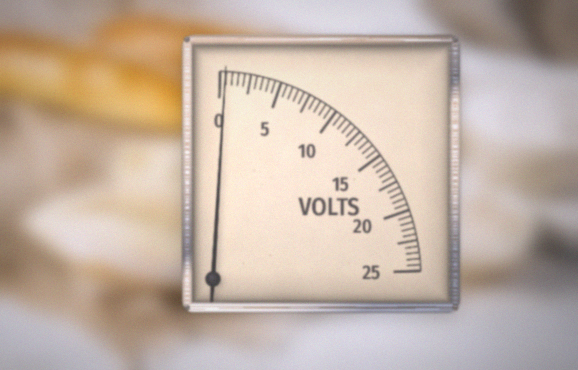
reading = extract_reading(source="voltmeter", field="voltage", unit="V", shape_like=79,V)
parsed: 0.5,V
